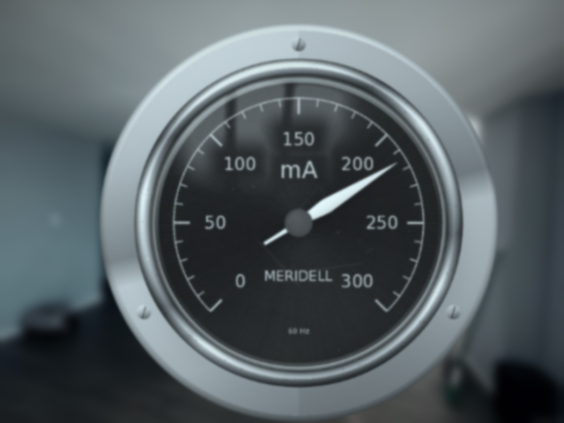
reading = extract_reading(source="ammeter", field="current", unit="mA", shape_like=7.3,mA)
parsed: 215,mA
